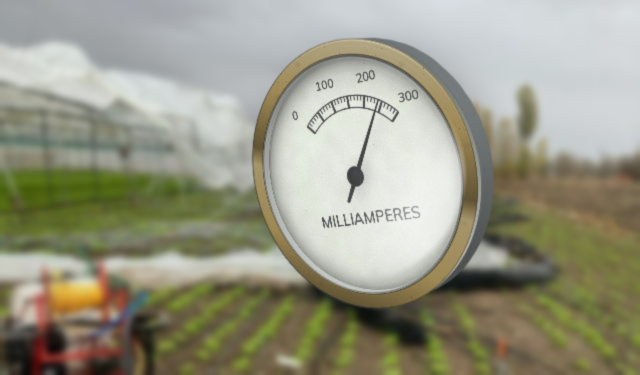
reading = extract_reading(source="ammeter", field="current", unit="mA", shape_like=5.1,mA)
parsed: 250,mA
